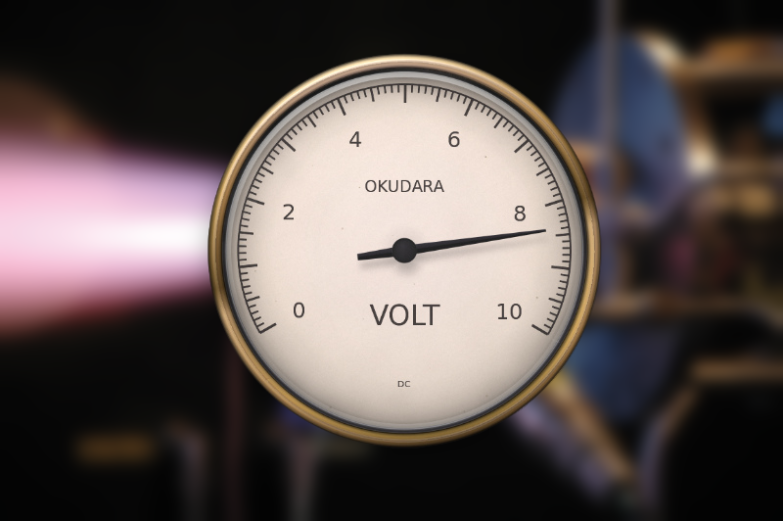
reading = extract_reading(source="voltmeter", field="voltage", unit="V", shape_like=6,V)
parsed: 8.4,V
